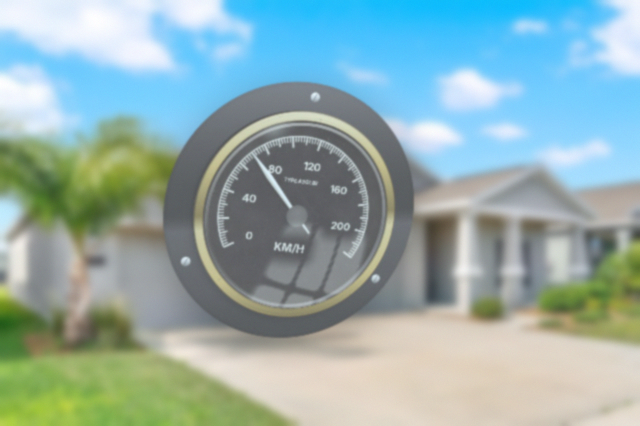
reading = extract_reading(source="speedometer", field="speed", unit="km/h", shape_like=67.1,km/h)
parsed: 70,km/h
